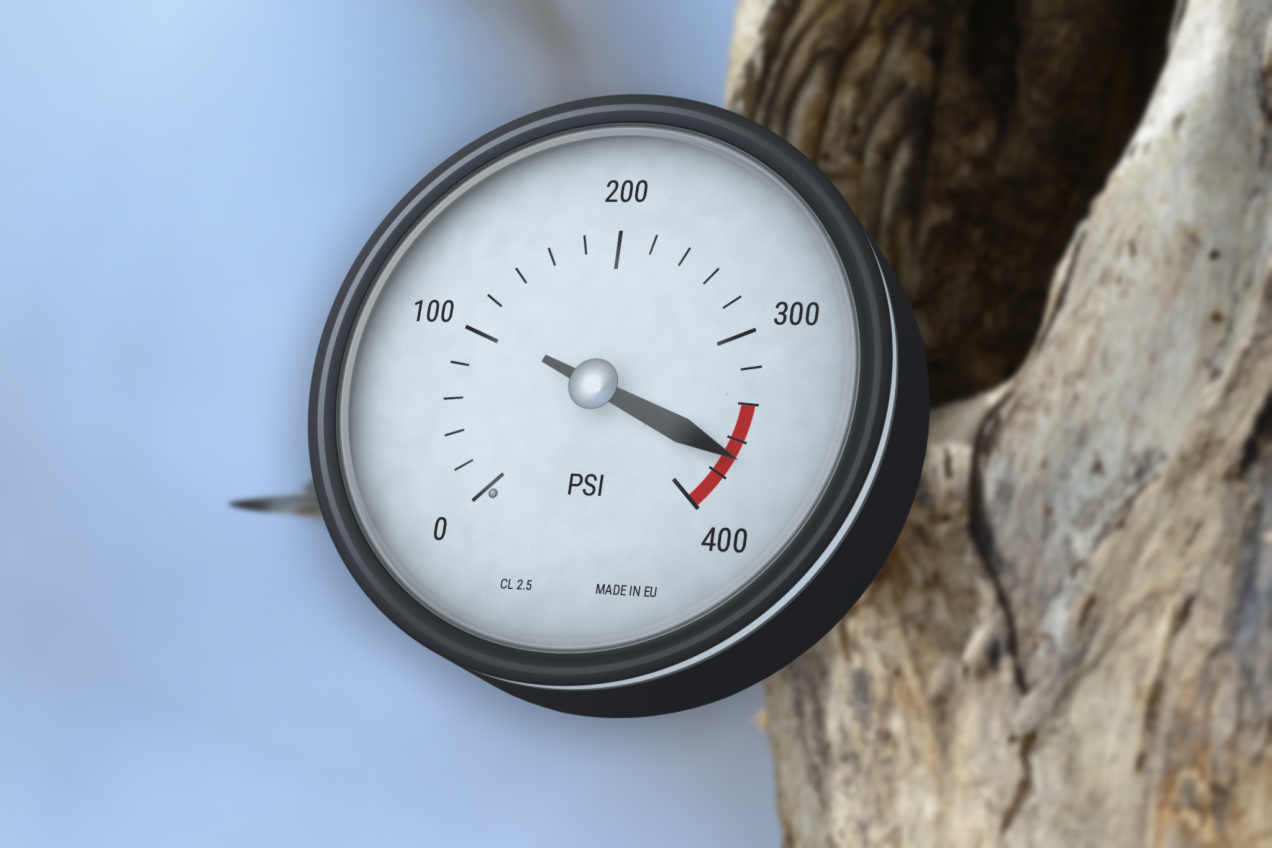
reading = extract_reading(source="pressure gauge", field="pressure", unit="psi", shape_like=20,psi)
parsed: 370,psi
